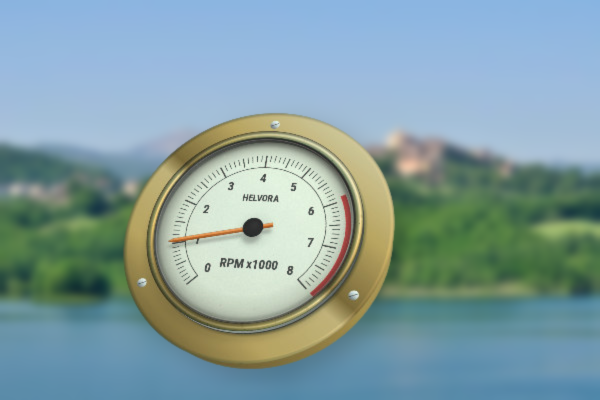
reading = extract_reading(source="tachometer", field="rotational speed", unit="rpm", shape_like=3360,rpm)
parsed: 1000,rpm
